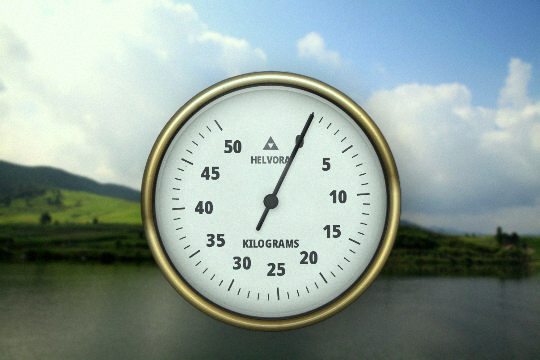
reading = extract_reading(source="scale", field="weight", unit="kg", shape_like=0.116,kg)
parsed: 0,kg
